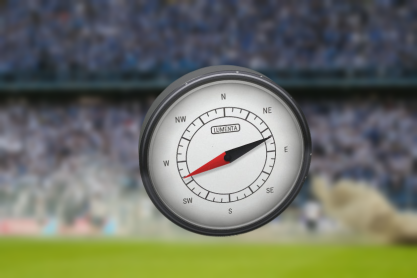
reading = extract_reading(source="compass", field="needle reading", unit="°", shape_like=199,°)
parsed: 250,°
